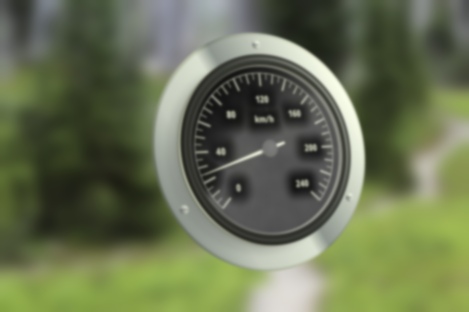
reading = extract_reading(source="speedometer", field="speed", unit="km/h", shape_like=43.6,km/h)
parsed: 25,km/h
